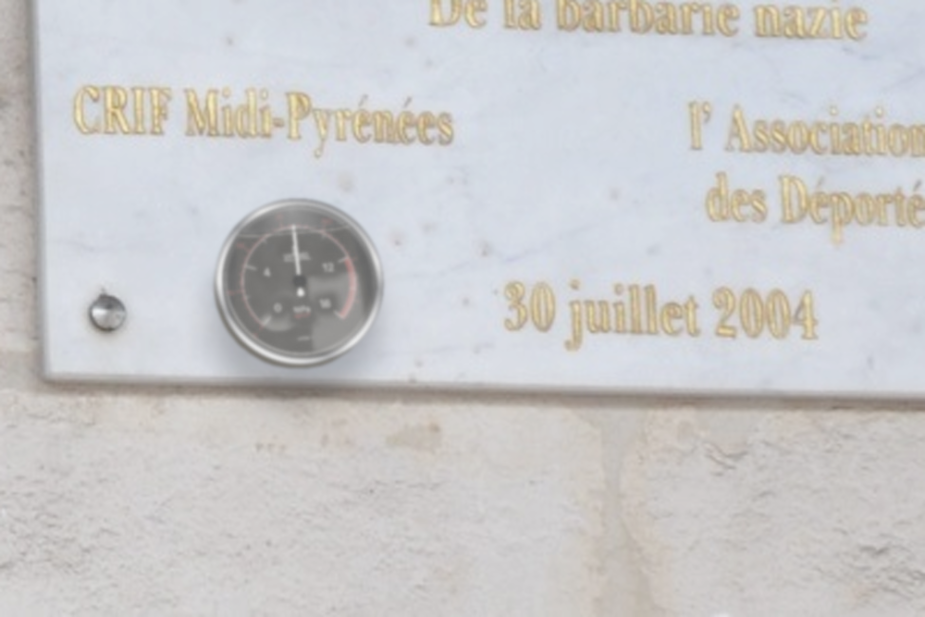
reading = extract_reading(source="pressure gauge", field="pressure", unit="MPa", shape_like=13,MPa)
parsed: 8,MPa
